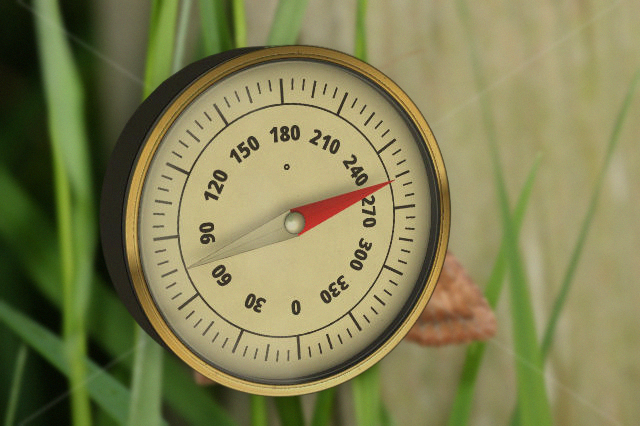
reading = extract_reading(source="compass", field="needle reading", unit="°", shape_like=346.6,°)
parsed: 255,°
